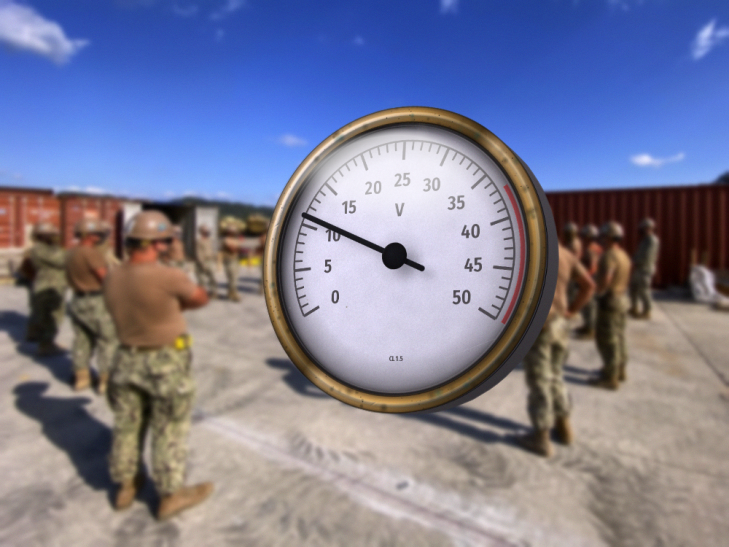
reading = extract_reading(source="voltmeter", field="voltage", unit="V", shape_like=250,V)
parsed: 11,V
